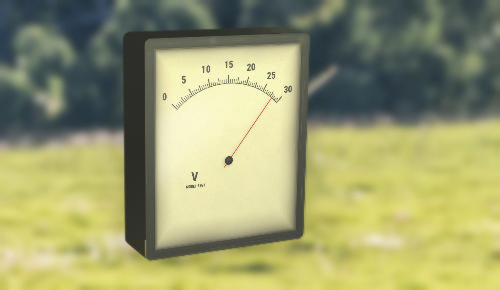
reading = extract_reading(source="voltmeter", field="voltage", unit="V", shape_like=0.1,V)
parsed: 27.5,V
